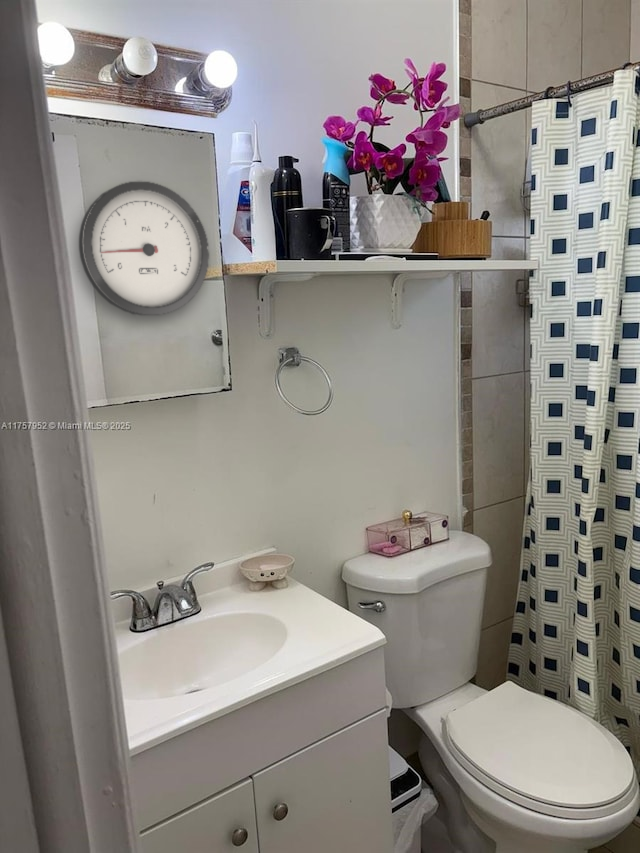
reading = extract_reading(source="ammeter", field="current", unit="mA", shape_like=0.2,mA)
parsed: 0.3,mA
